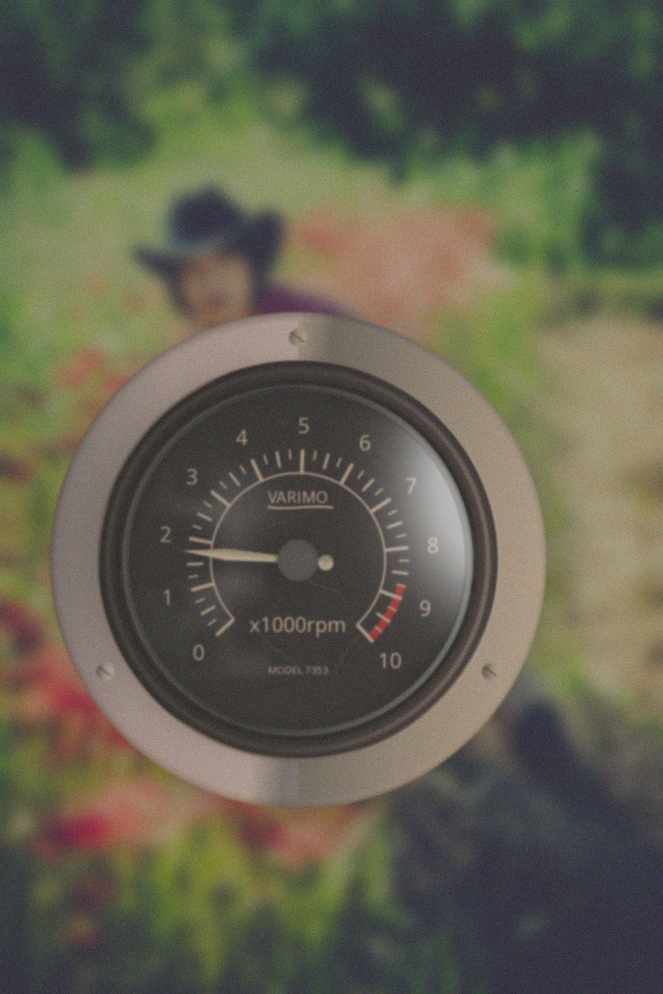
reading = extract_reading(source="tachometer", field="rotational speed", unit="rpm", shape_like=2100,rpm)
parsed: 1750,rpm
